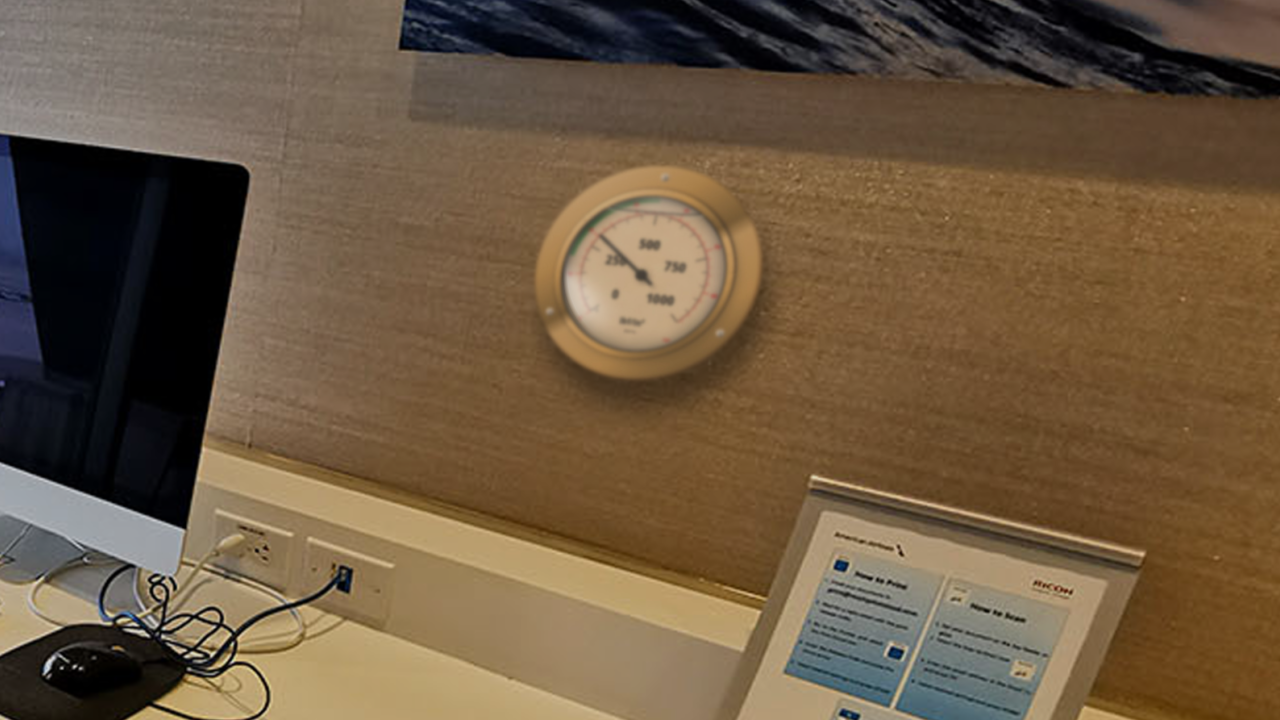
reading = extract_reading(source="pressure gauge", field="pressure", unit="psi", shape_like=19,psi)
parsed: 300,psi
